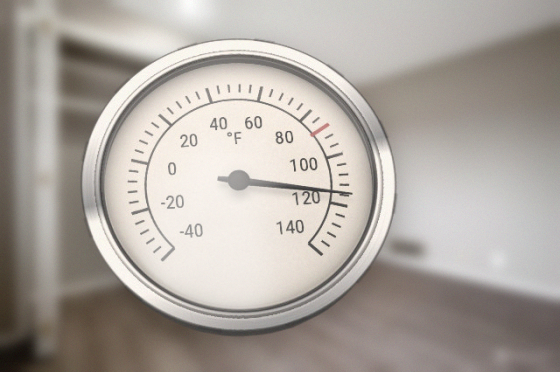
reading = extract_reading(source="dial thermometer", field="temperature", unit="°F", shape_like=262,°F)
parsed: 116,°F
